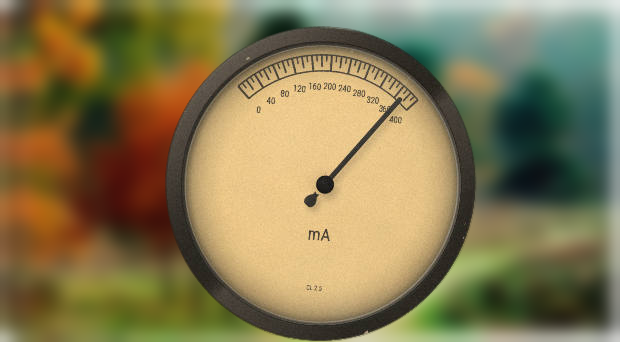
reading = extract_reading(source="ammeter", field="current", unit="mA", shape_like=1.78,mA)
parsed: 370,mA
